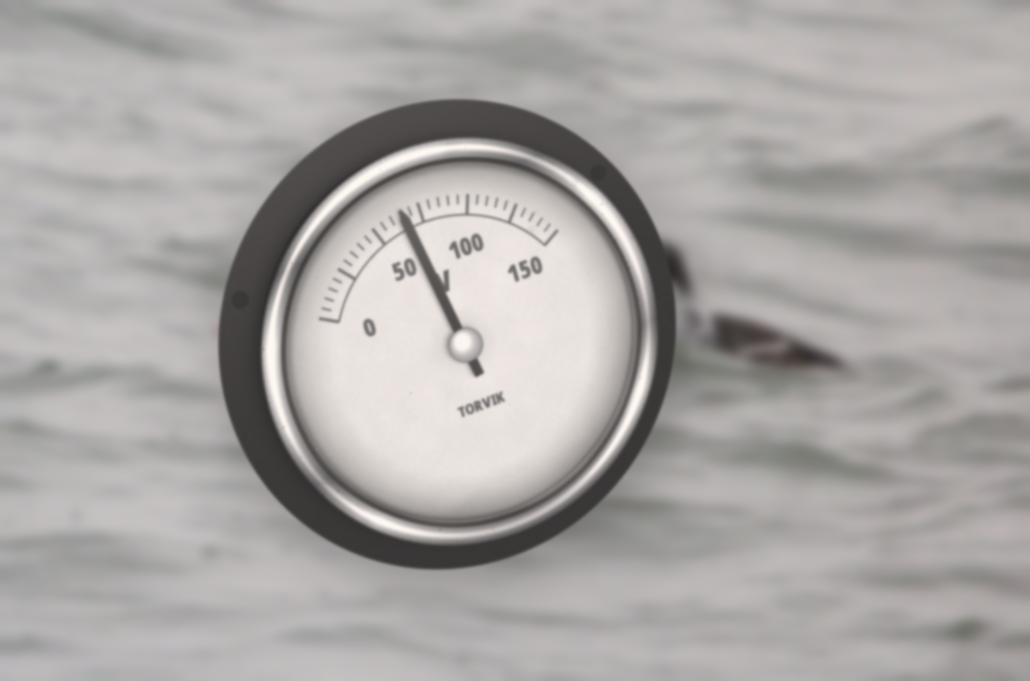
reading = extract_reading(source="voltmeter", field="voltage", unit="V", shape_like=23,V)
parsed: 65,V
